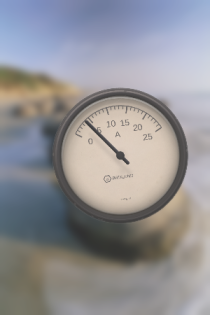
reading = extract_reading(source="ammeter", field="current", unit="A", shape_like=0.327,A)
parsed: 4,A
